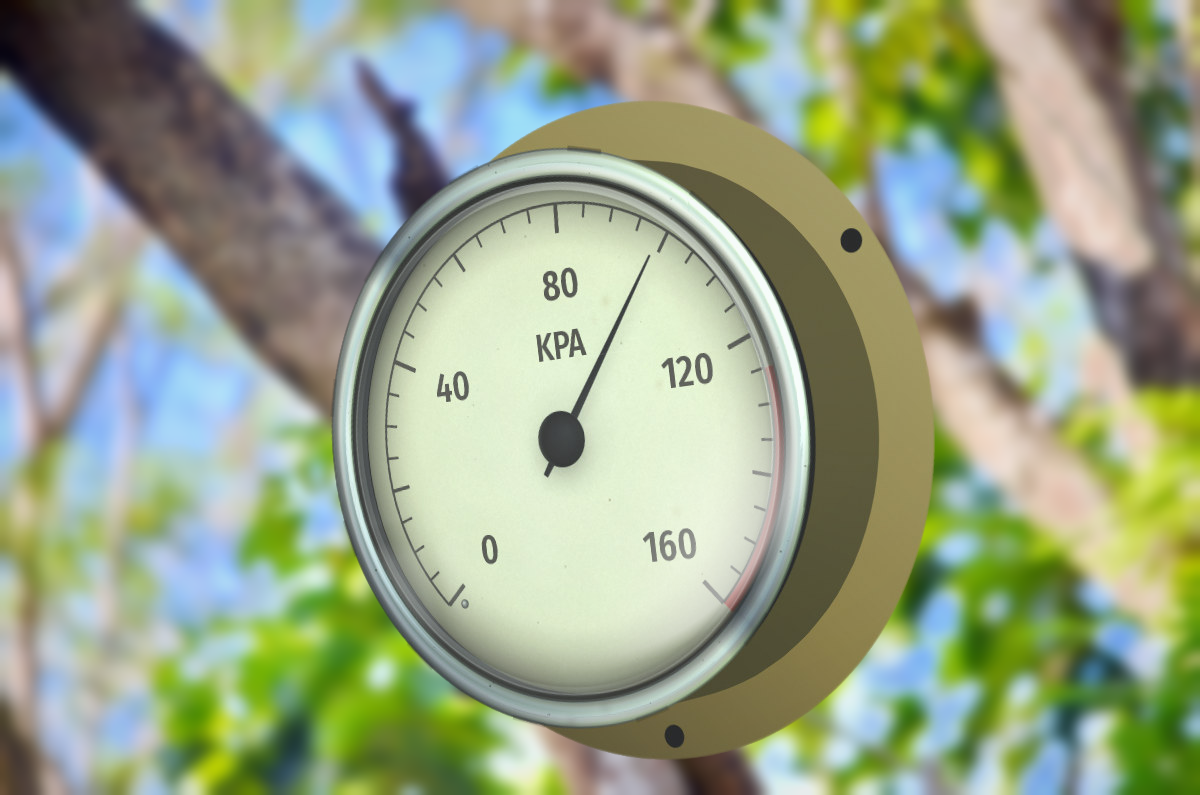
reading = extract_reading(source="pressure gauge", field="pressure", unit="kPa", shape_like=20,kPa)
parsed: 100,kPa
